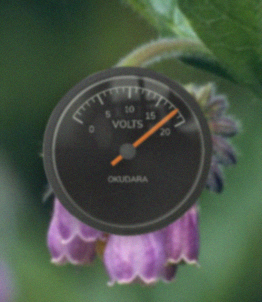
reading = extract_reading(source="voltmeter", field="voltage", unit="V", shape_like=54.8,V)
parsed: 18,V
